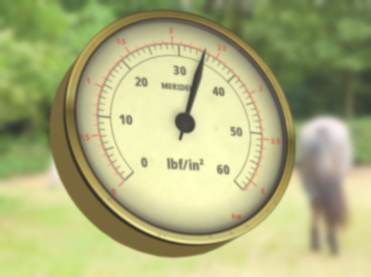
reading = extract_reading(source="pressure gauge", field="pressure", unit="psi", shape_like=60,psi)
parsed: 34,psi
